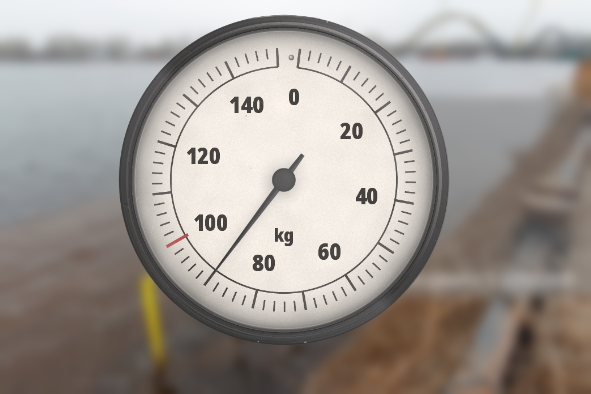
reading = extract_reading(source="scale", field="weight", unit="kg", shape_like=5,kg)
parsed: 90,kg
